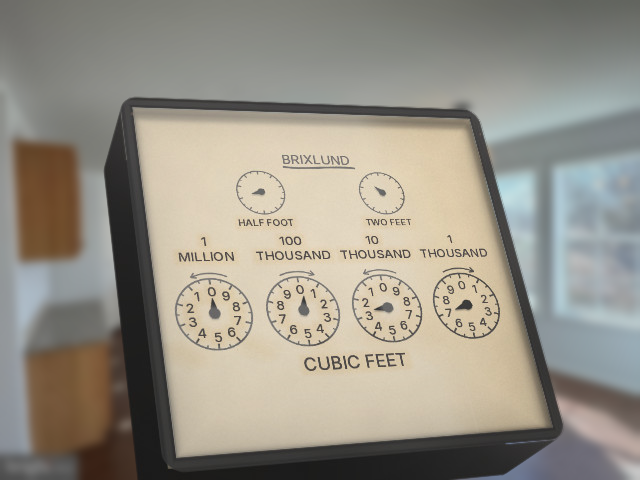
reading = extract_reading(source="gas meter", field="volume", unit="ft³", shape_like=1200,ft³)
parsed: 2700,ft³
